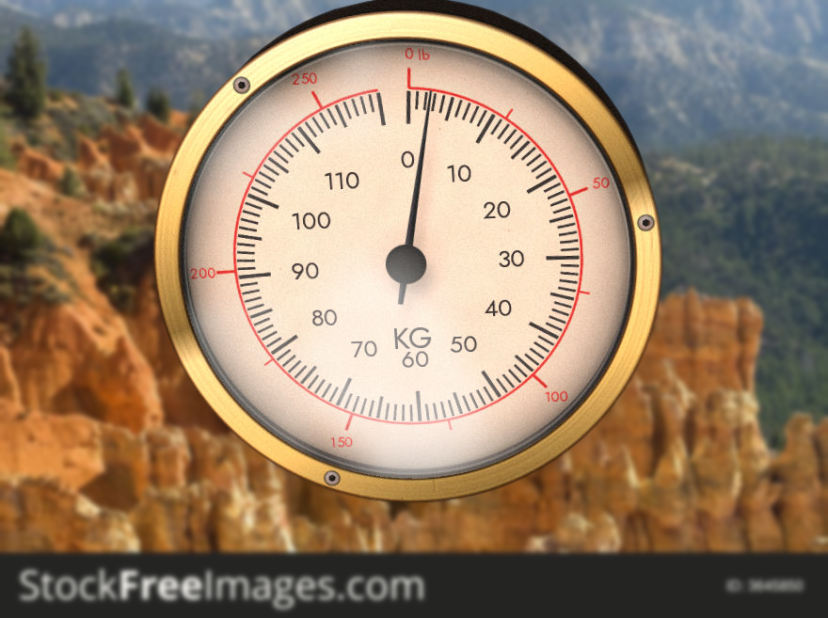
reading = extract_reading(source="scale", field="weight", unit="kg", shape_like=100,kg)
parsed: 2.5,kg
